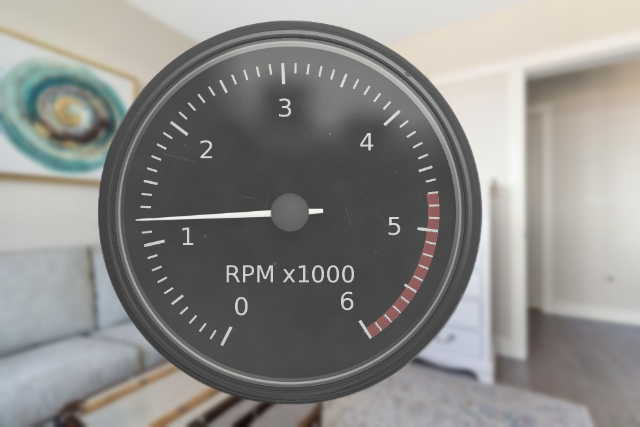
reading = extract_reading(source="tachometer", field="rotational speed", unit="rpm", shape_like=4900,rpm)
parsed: 1200,rpm
